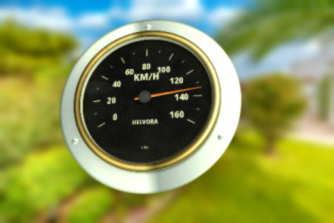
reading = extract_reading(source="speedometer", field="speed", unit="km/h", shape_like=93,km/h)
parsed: 135,km/h
